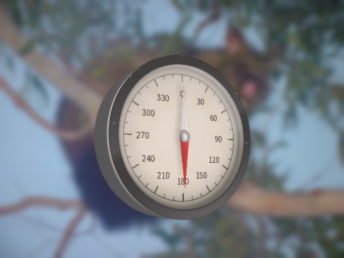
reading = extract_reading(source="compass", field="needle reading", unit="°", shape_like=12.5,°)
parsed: 180,°
